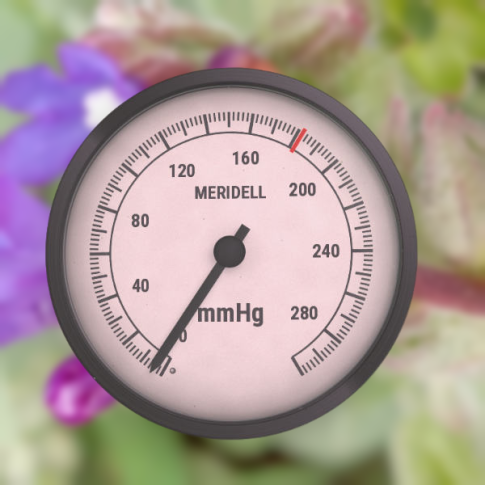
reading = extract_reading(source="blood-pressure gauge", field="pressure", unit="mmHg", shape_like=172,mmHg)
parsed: 4,mmHg
